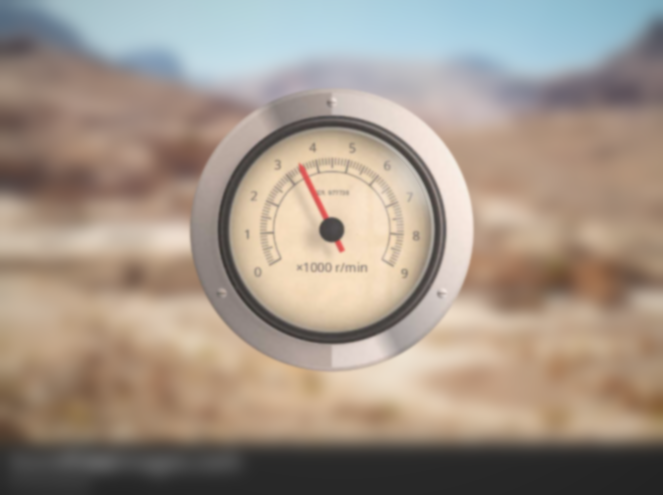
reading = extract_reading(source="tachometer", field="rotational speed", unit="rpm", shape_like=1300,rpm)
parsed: 3500,rpm
